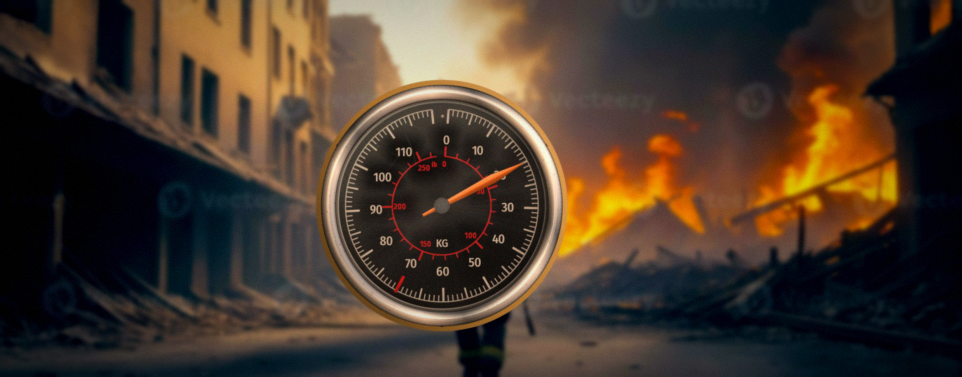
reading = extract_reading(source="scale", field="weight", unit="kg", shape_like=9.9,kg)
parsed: 20,kg
